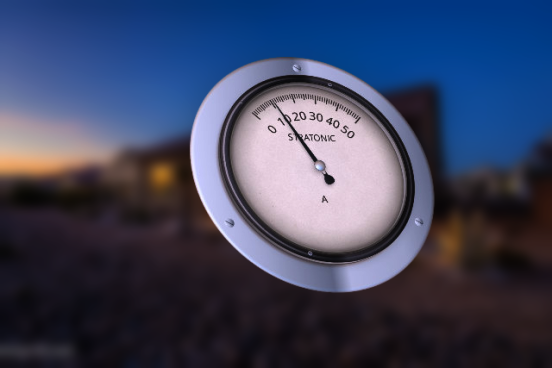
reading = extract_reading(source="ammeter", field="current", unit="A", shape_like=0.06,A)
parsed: 10,A
